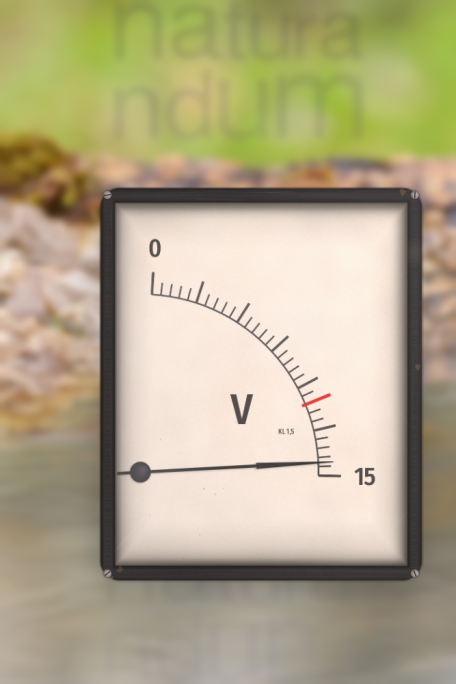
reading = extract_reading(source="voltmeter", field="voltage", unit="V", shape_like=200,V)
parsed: 14.25,V
